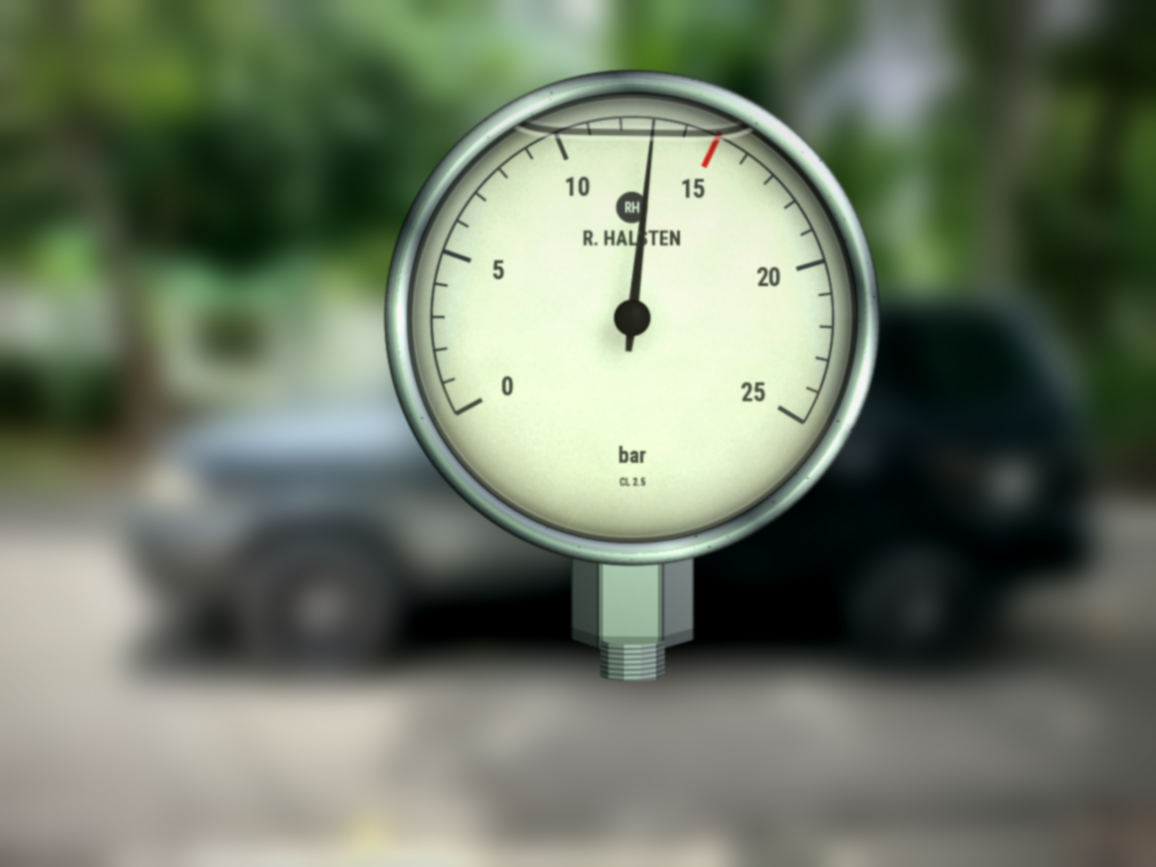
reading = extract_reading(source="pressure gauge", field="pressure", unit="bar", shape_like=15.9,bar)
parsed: 13,bar
